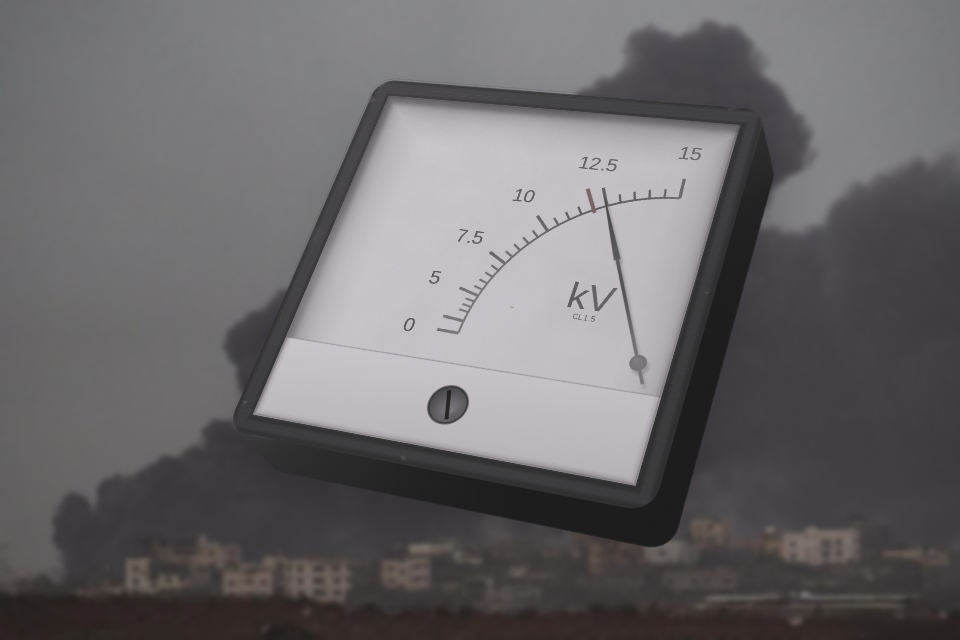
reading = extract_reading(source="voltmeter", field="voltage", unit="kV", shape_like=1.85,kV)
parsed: 12.5,kV
